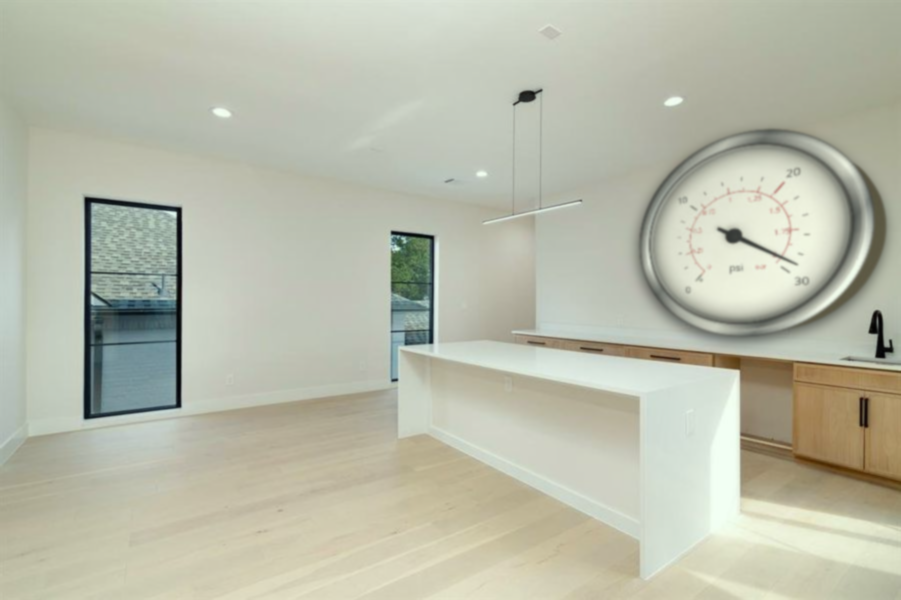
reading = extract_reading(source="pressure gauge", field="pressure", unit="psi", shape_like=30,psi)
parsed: 29,psi
